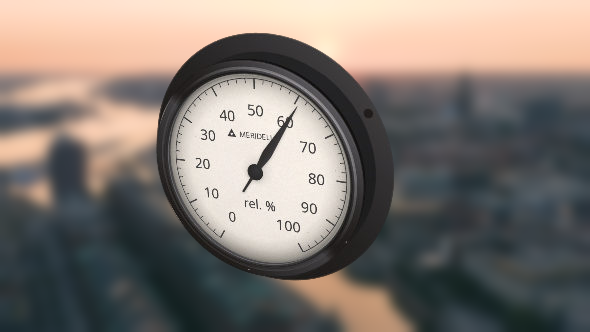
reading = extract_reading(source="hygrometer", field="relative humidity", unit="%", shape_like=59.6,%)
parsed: 61,%
